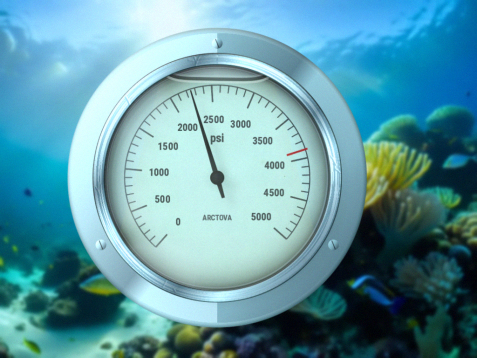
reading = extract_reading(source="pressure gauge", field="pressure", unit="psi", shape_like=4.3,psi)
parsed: 2250,psi
